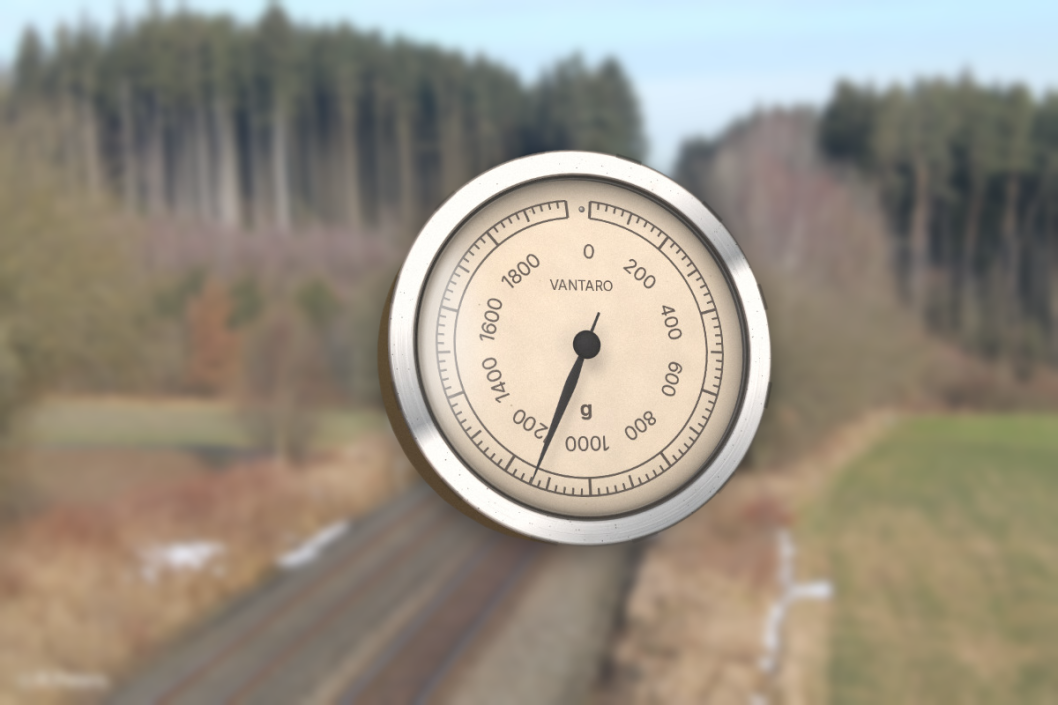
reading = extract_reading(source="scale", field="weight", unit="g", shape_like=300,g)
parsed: 1140,g
